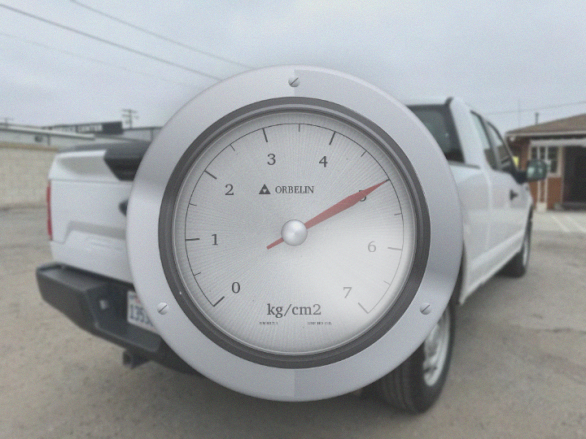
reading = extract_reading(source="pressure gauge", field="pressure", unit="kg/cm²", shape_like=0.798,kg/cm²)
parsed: 5,kg/cm²
